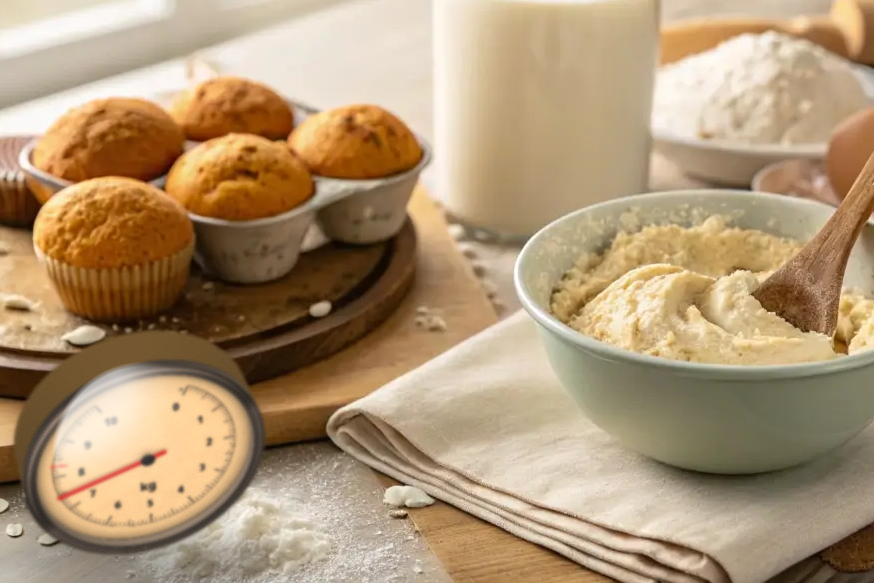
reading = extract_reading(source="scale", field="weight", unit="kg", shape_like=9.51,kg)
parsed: 7.5,kg
